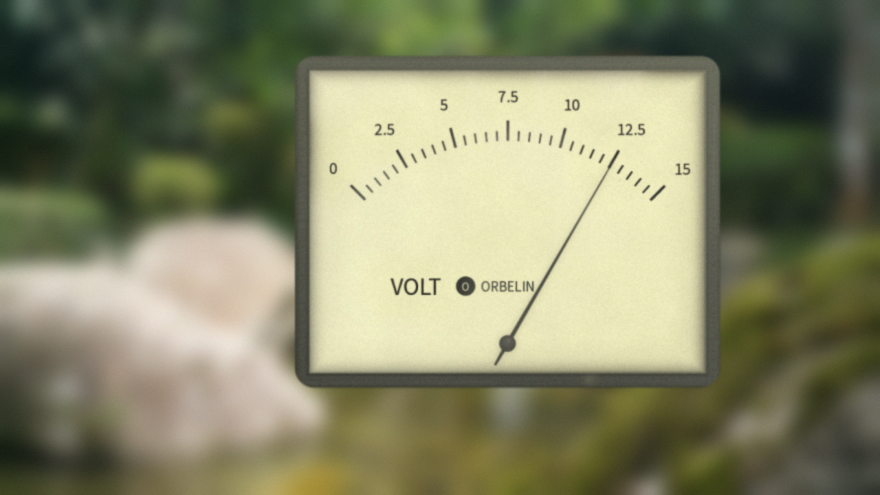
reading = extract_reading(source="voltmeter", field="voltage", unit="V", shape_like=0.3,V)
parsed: 12.5,V
